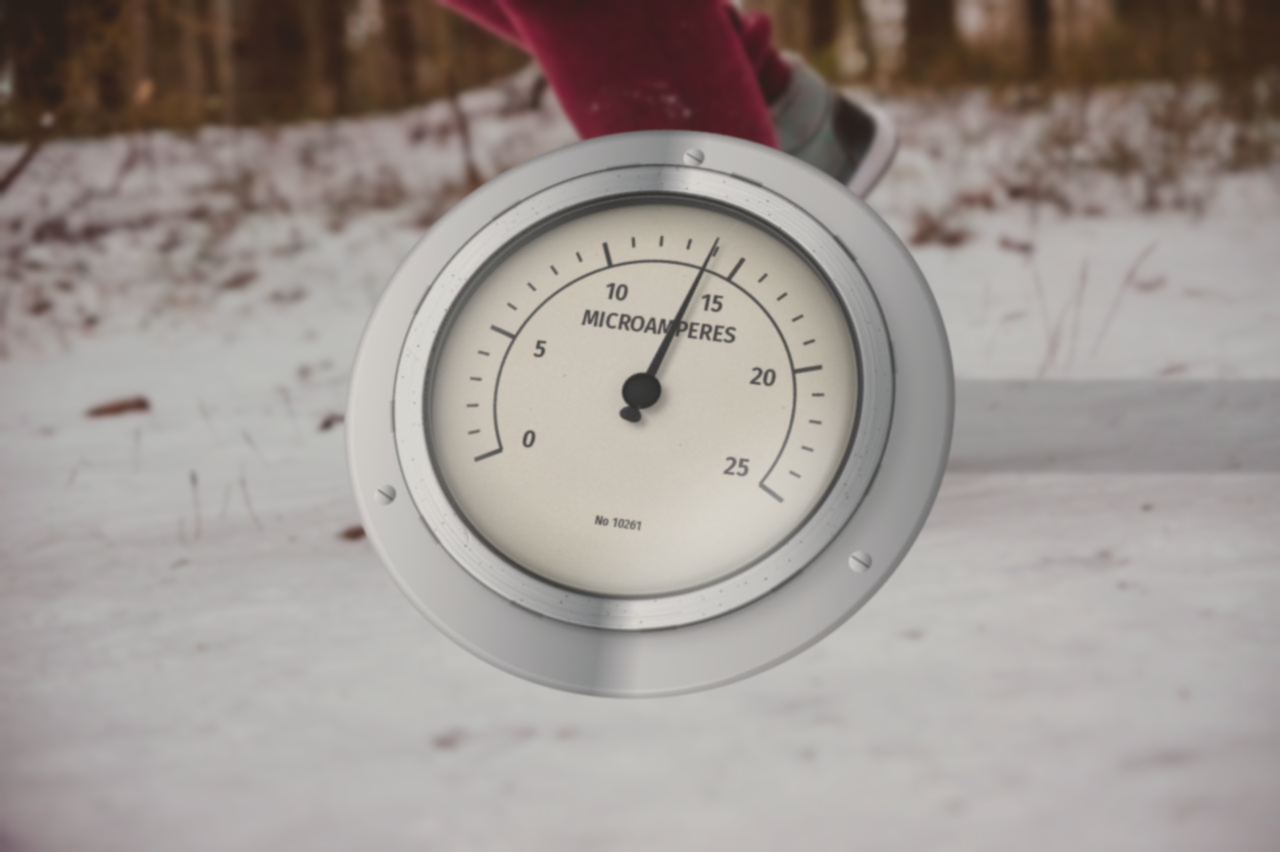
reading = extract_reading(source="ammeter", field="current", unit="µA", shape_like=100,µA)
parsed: 14,µA
